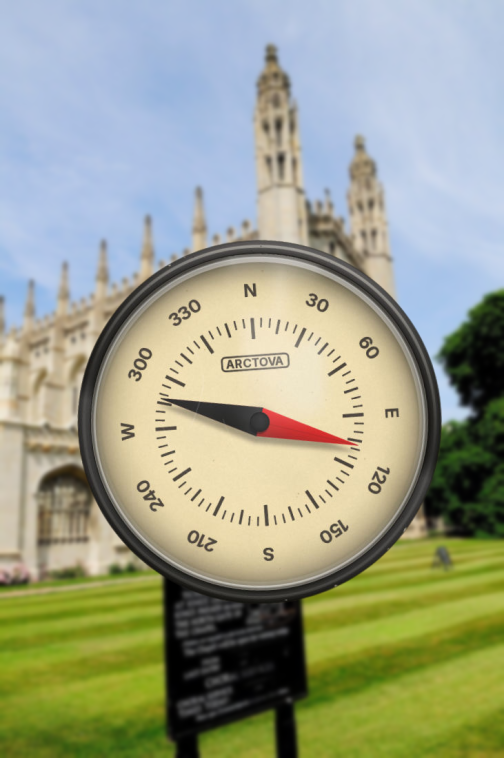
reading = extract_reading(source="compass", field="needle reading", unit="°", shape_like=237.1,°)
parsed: 107.5,°
